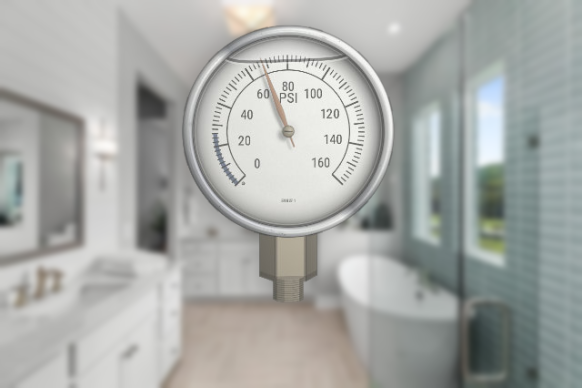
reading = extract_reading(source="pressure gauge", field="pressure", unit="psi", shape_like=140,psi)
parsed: 68,psi
